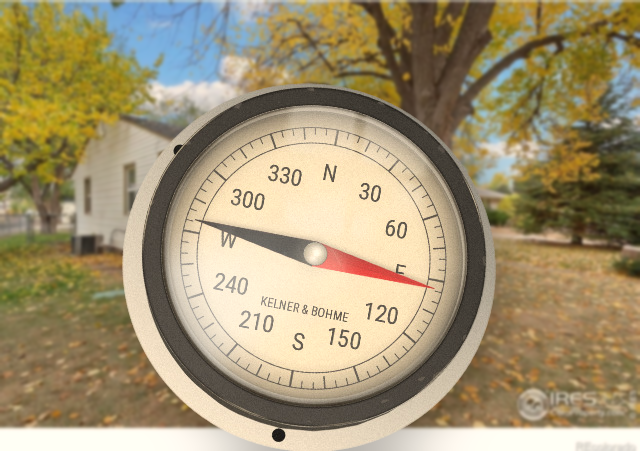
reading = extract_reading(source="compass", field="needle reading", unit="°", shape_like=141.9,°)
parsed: 95,°
